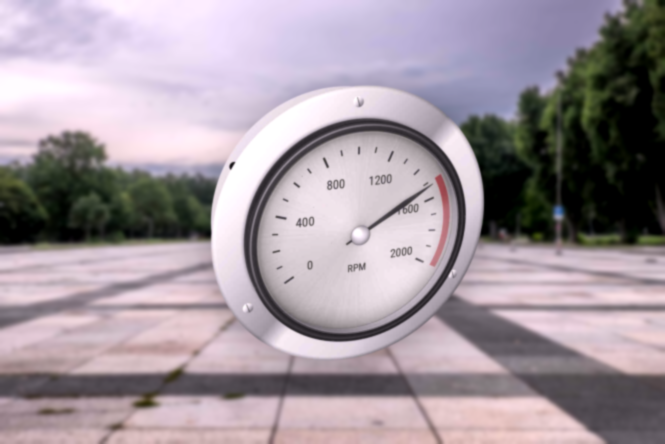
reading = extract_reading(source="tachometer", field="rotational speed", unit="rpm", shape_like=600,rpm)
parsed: 1500,rpm
